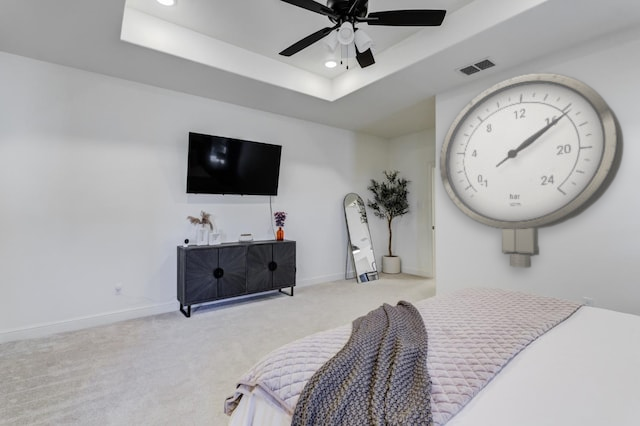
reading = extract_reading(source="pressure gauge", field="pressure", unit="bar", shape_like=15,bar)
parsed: 16.5,bar
